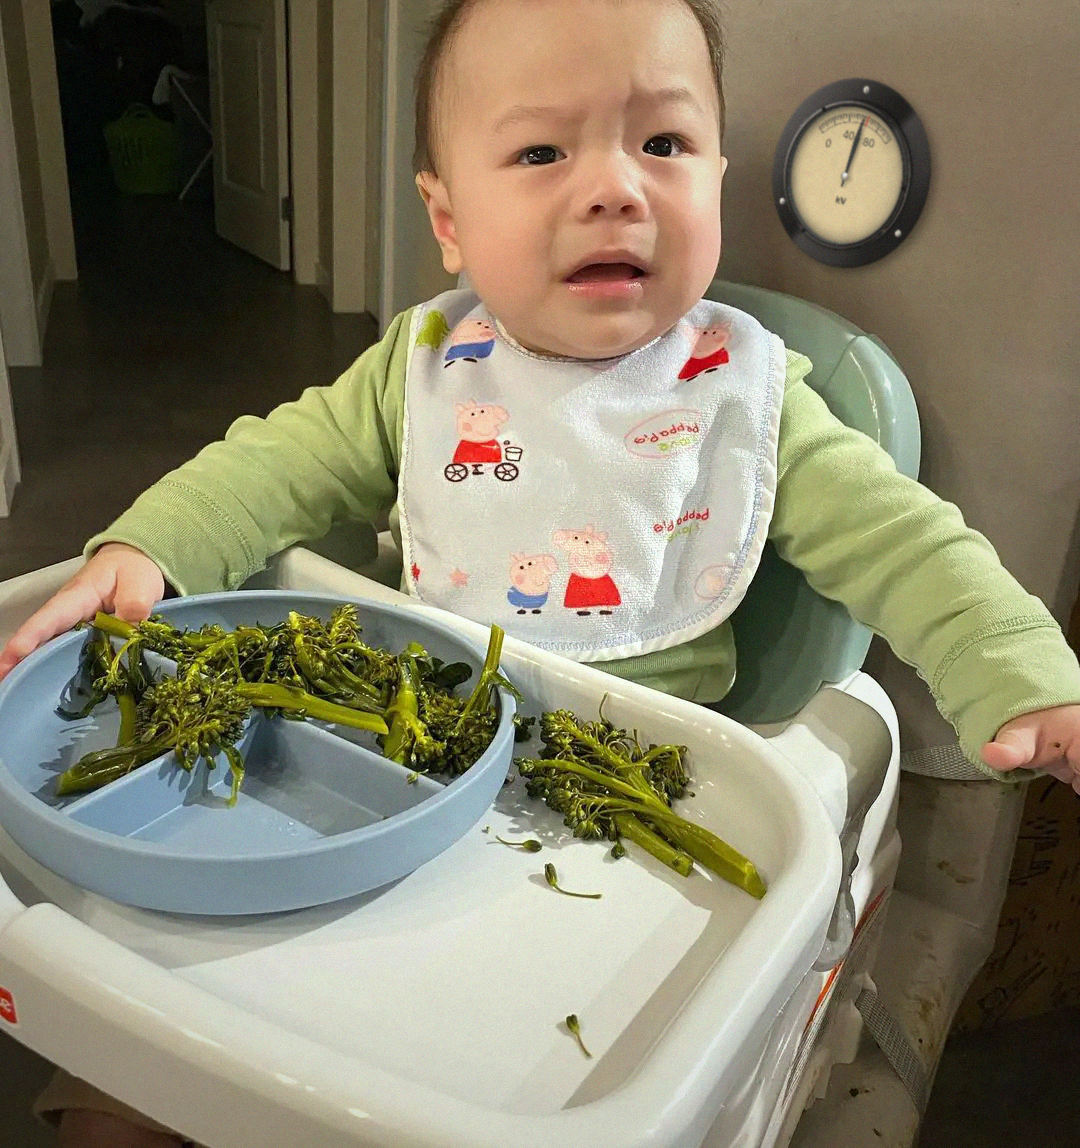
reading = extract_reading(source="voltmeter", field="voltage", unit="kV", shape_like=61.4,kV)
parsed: 60,kV
